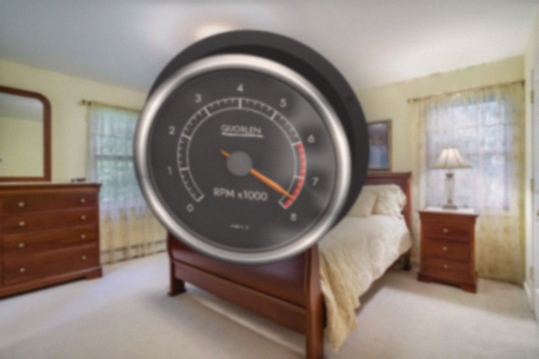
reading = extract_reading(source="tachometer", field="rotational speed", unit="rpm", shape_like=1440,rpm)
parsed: 7600,rpm
